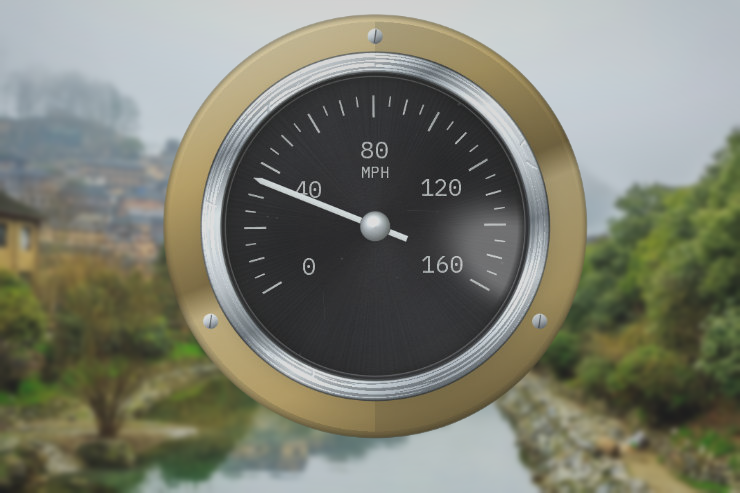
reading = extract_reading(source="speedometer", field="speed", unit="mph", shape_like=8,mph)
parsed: 35,mph
